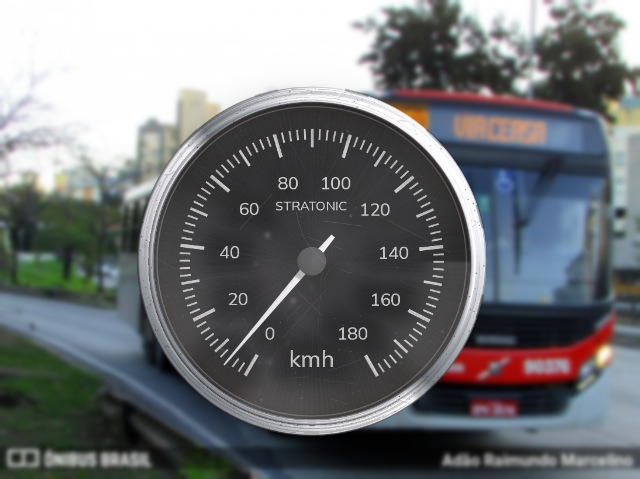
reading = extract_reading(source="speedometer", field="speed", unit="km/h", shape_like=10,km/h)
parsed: 6,km/h
